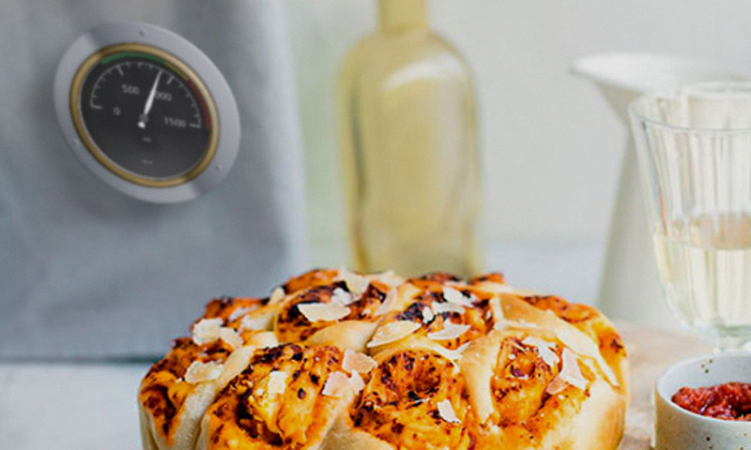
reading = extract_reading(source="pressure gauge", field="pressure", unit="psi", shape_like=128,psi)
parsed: 900,psi
